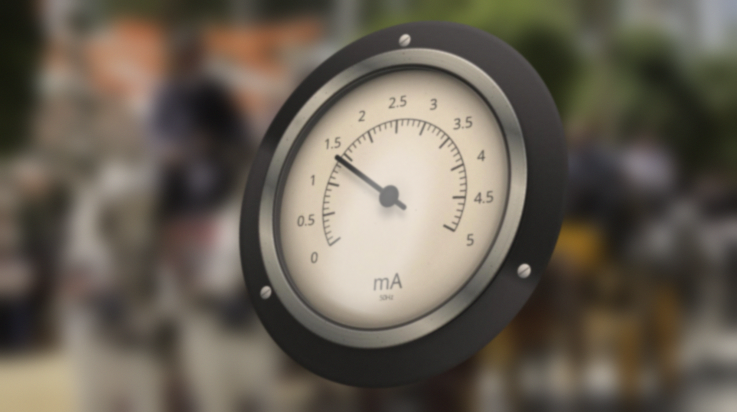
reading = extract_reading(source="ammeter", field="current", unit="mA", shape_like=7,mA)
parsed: 1.4,mA
